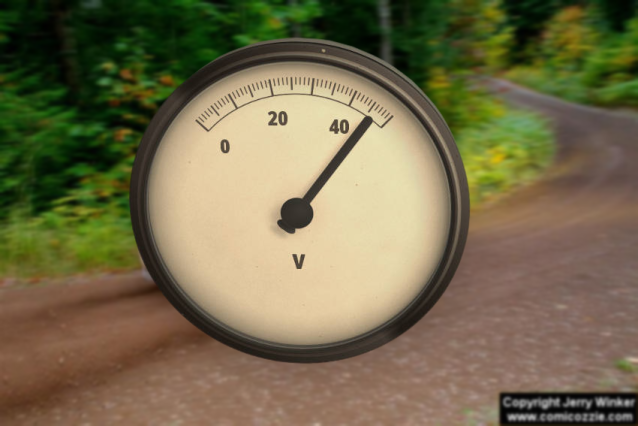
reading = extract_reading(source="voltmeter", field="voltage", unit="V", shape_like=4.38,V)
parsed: 46,V
